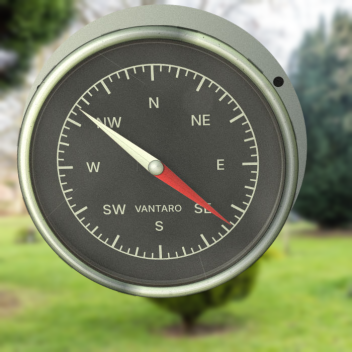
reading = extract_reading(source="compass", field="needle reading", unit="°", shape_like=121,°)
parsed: 130,°
